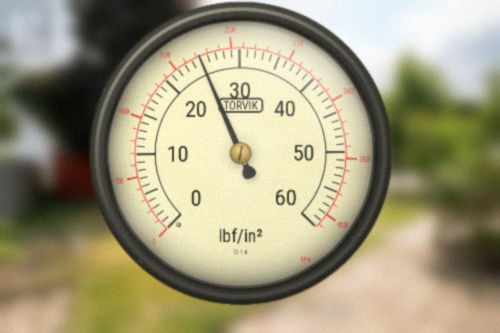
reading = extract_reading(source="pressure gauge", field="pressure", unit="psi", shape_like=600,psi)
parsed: 25,psi
